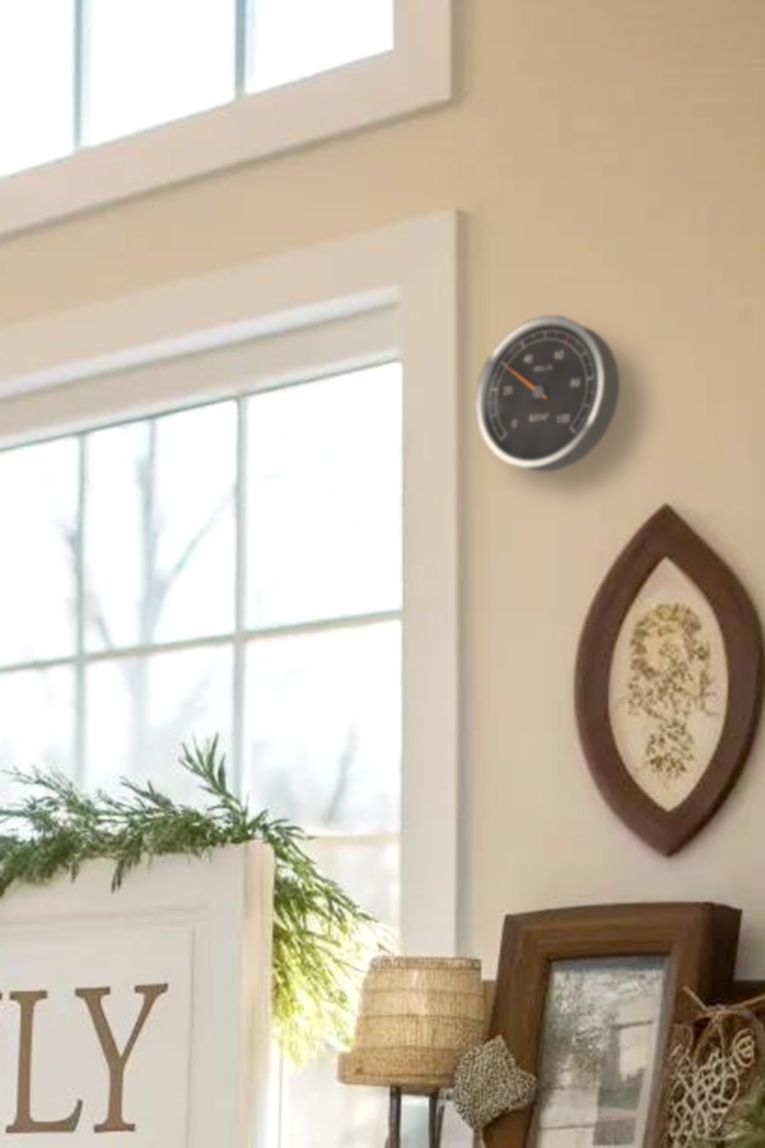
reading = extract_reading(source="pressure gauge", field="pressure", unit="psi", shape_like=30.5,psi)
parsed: 30,psi
